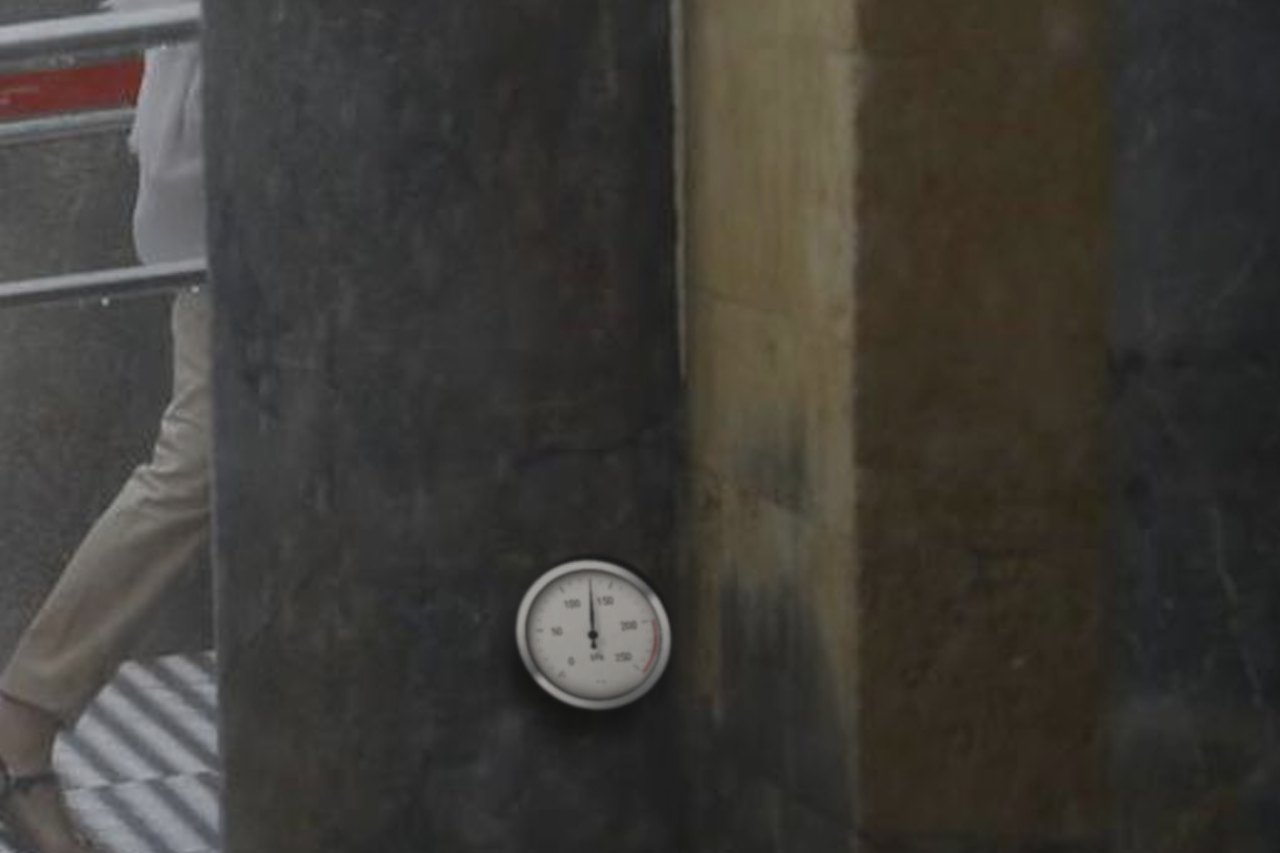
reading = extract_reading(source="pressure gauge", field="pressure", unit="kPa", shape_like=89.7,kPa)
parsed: 130,kPa
